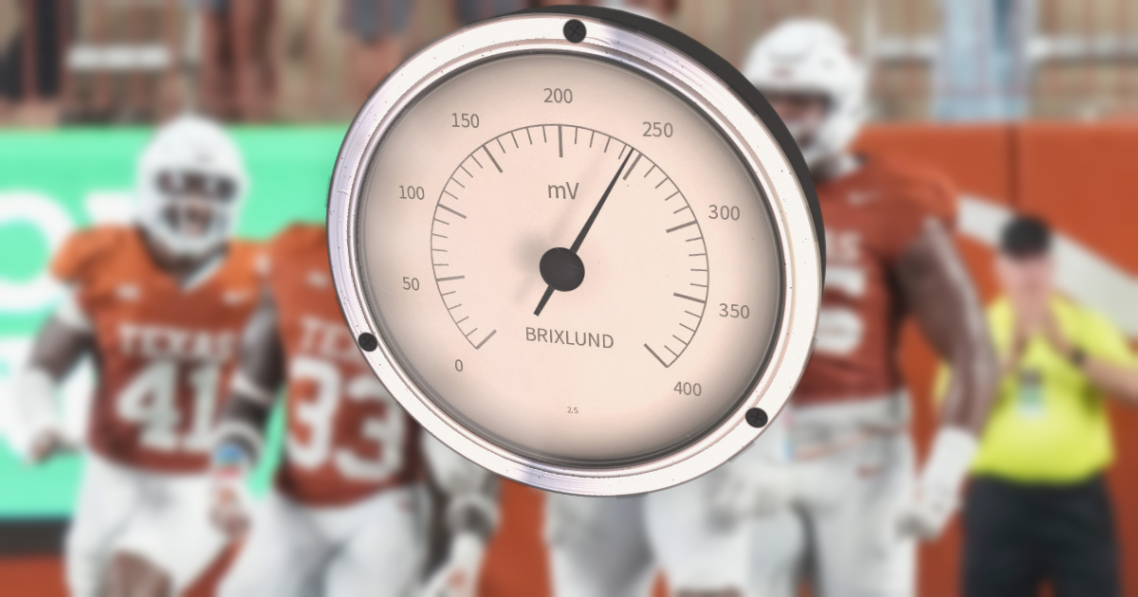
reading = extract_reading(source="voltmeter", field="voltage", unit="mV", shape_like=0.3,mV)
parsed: 245,mV
